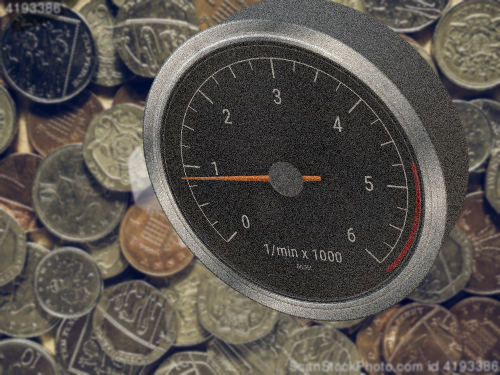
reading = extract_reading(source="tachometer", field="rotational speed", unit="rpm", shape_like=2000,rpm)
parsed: 875,rpm
